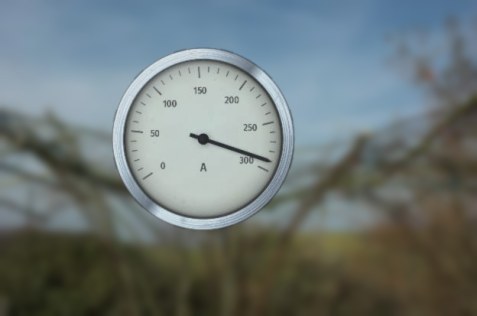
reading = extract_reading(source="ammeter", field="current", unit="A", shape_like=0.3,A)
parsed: 290,A
